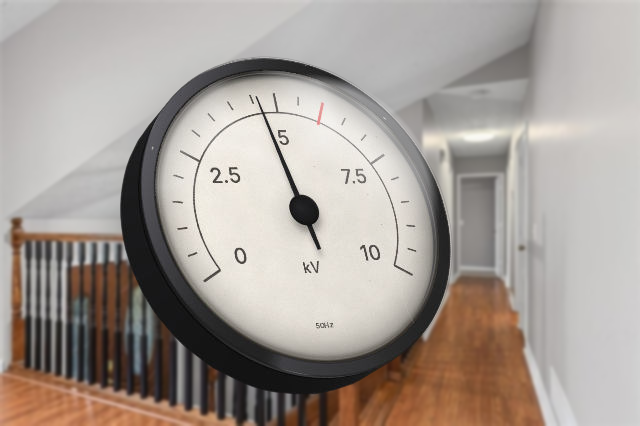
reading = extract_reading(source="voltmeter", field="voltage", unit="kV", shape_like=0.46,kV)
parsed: 4.5,kV
